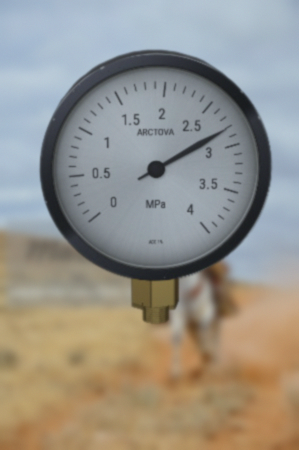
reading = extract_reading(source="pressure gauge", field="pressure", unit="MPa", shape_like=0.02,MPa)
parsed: 2.8,MPa
